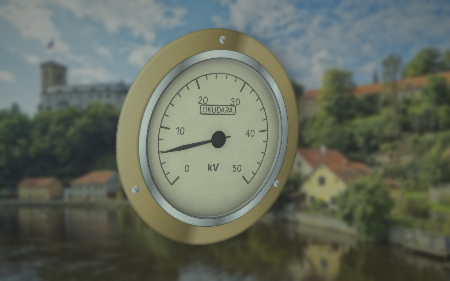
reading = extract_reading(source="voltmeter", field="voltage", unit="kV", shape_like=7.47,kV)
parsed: 6,kV
